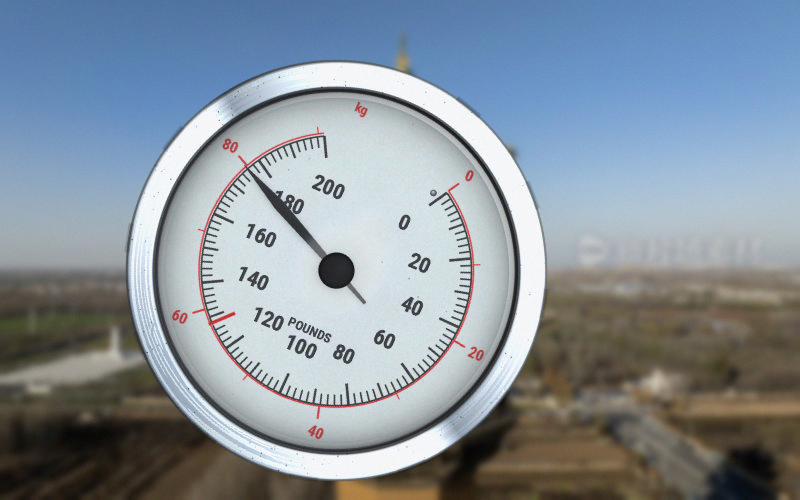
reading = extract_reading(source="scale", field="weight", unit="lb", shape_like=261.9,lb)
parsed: 176,lb
